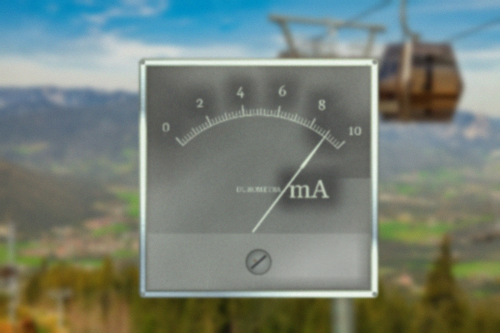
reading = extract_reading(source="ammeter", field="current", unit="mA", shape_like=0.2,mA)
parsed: 9,mA
